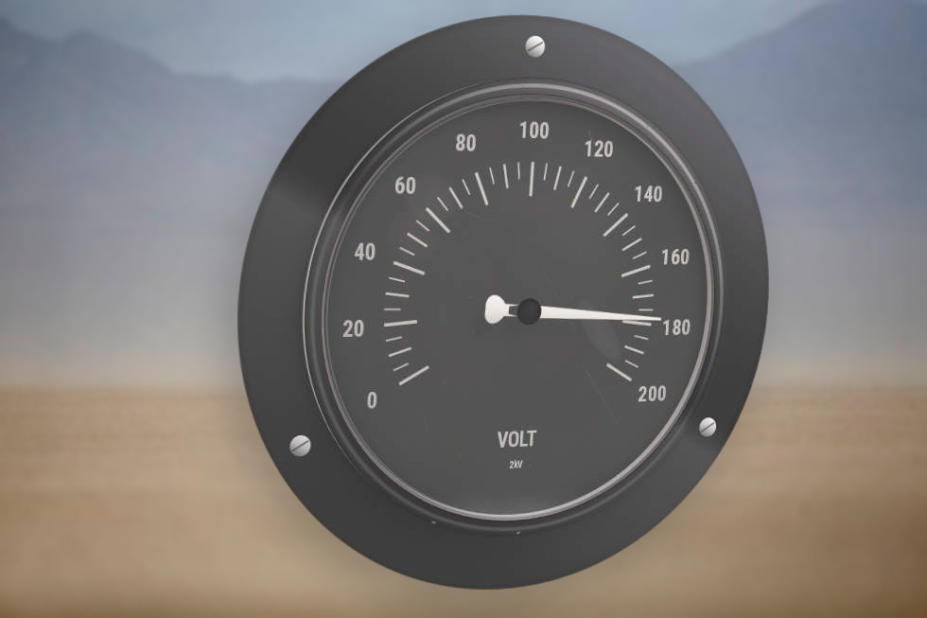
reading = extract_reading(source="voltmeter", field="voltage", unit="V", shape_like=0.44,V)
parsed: 177.5,V
